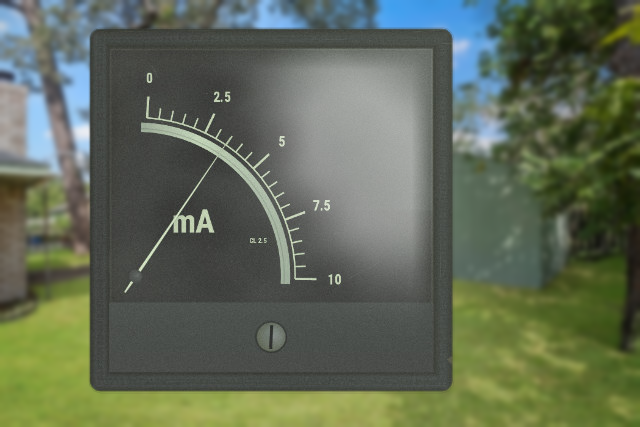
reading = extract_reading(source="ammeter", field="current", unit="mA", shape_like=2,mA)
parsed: 3.5,mA
